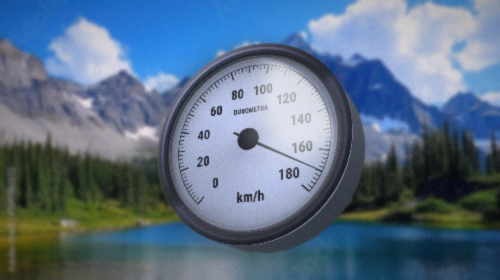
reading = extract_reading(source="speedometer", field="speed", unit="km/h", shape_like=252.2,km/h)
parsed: 170,km/h
